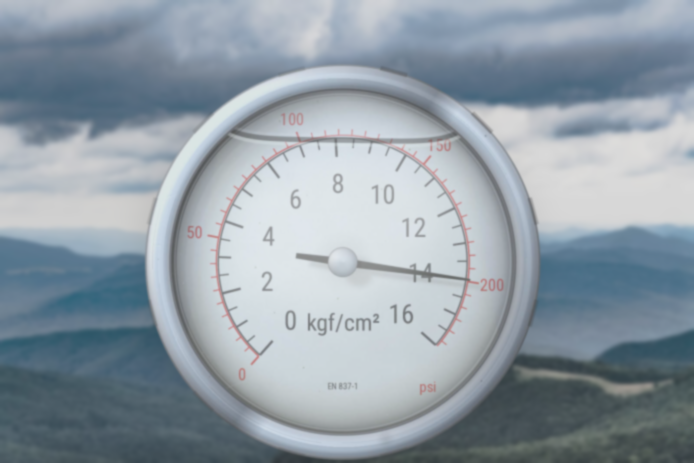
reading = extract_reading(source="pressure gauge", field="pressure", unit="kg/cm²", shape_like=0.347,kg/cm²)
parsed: 14,kg/cm²
